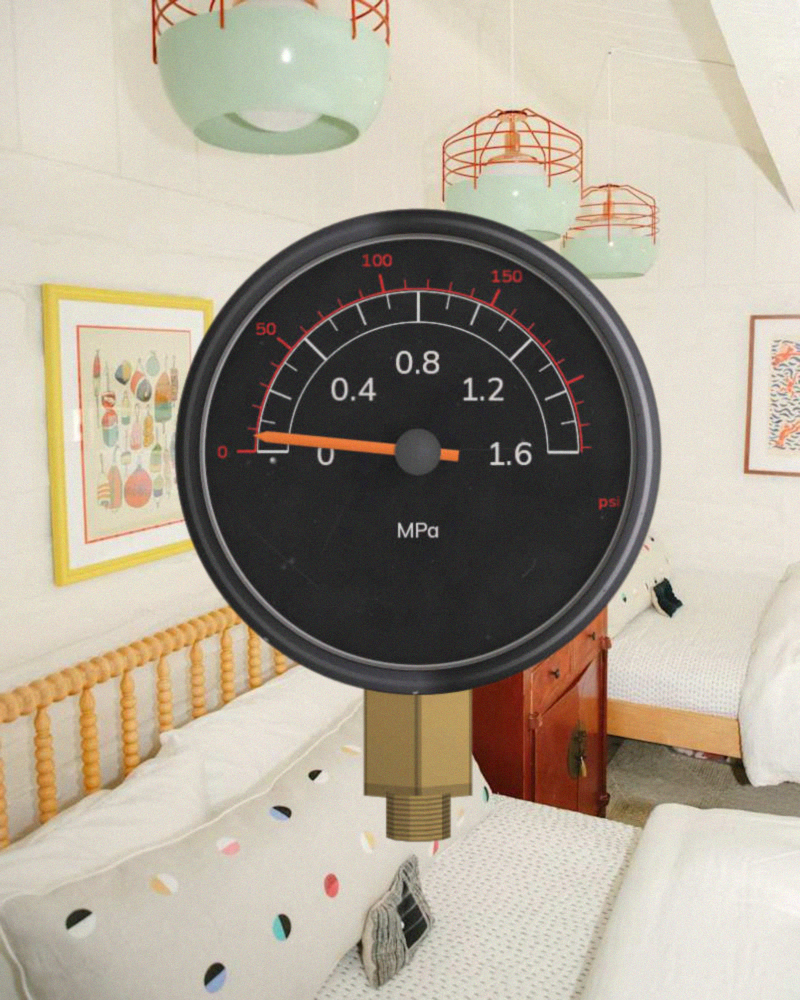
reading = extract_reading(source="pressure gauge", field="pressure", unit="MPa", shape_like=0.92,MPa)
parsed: 0.05,MPa
